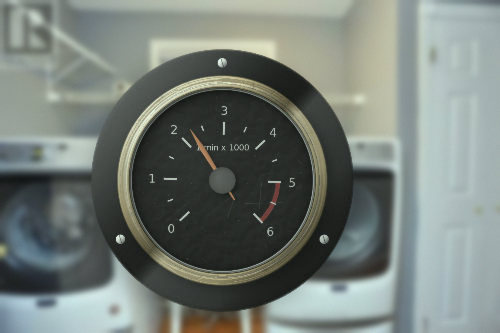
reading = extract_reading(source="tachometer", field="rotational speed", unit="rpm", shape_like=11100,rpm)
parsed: 2250,rpm
